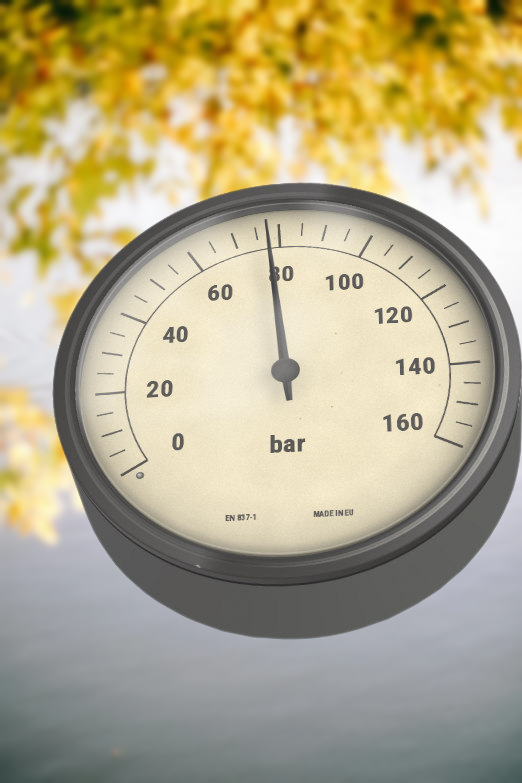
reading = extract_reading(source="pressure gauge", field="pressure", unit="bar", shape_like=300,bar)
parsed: 77.5,bar
